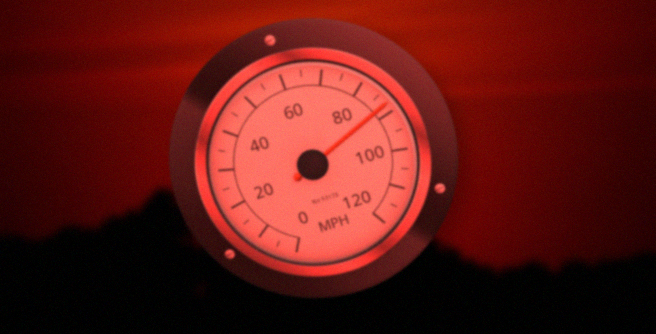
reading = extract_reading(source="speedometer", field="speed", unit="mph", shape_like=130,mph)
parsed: 87.5,mph
